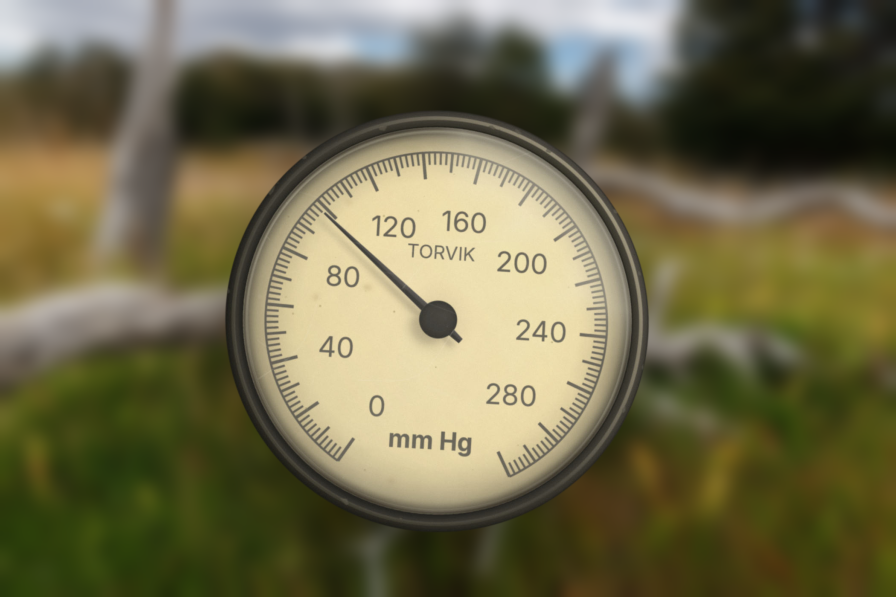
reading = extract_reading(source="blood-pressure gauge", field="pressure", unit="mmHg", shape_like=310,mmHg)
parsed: 98,mmHg
